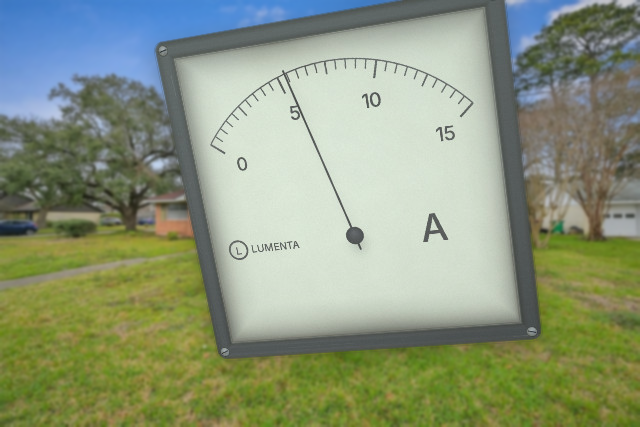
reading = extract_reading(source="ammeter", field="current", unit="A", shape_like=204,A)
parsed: 5.5,A
